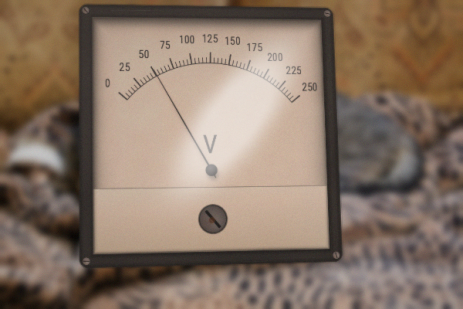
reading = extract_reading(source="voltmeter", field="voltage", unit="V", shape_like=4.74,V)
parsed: 50,V
